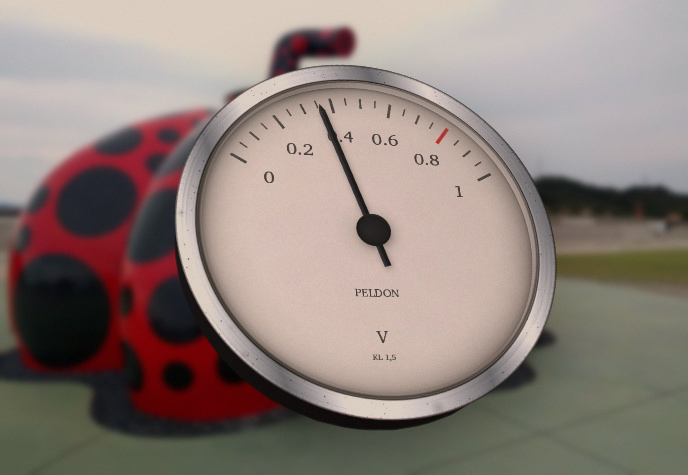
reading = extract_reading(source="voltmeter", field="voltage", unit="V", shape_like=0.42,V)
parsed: 0.35,V
